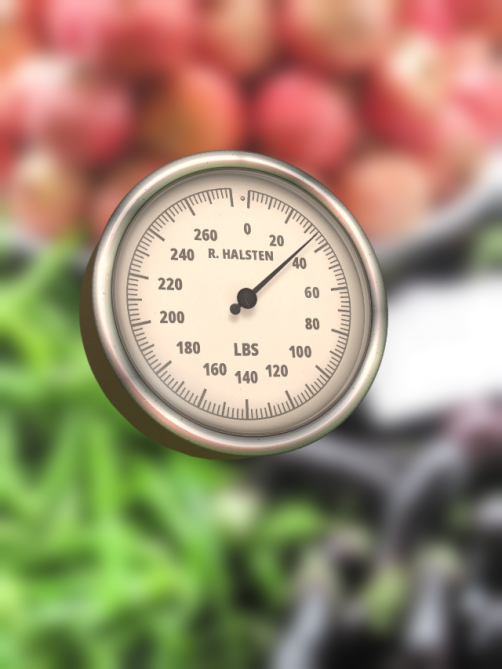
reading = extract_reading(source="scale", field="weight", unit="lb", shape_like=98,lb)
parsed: 34,lb
